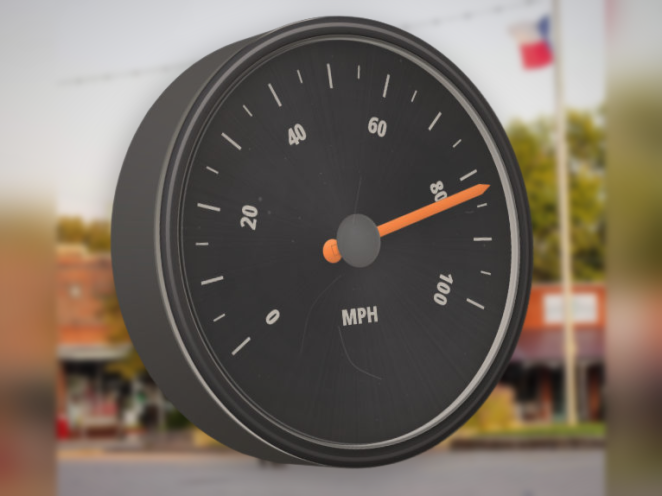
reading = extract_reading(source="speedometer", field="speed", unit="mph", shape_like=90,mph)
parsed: 82.5,mph
